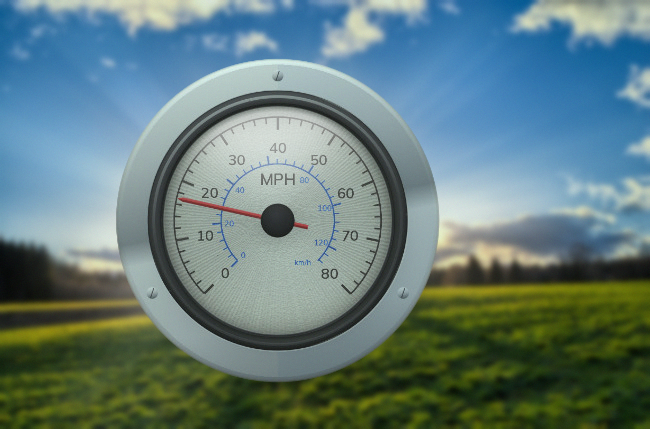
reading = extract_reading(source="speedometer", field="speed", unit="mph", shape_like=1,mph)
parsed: 17,mph
